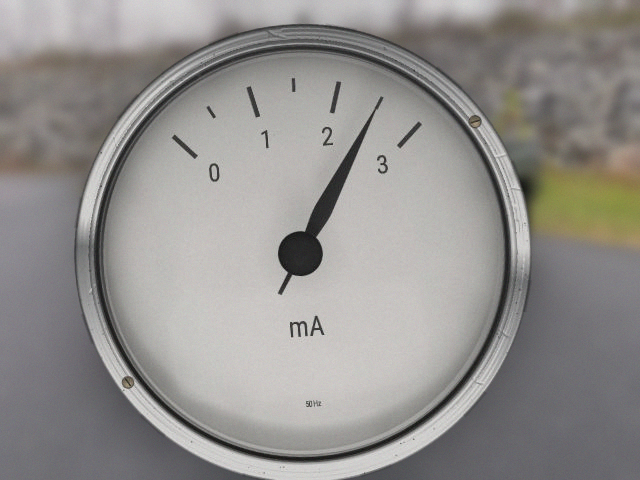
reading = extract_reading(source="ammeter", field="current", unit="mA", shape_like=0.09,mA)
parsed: 2.5,mA
